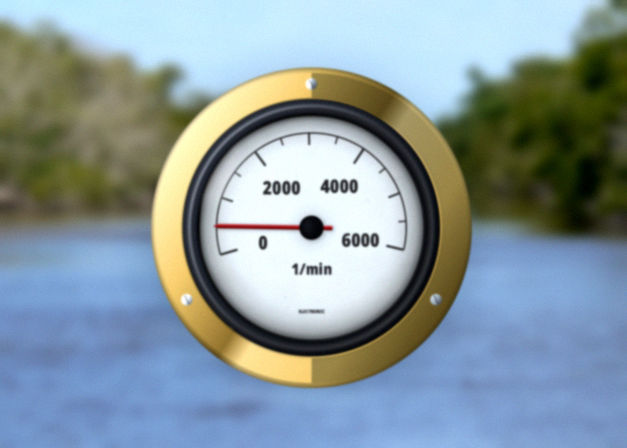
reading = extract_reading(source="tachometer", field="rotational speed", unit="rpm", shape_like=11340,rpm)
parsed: 500,rpm
